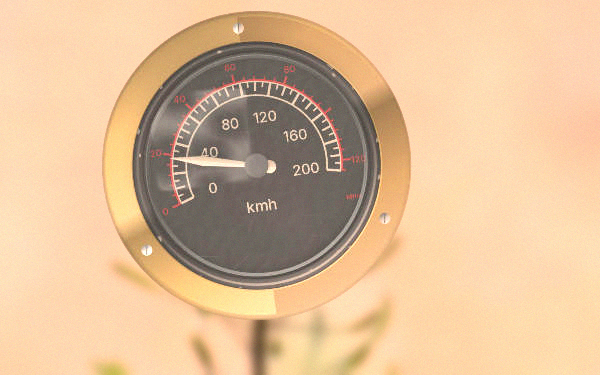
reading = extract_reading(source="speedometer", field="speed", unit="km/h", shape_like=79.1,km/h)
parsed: 30,km/h
